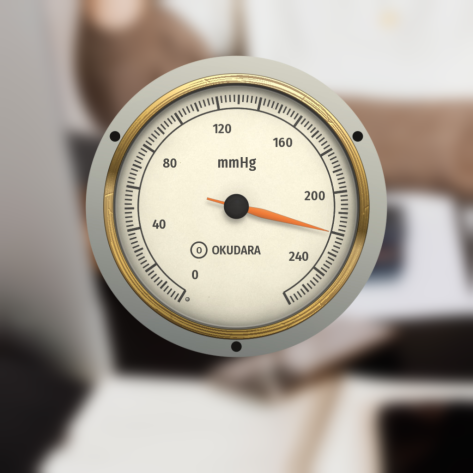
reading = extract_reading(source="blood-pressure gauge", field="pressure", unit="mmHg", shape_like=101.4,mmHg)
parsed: 220,mmHg
